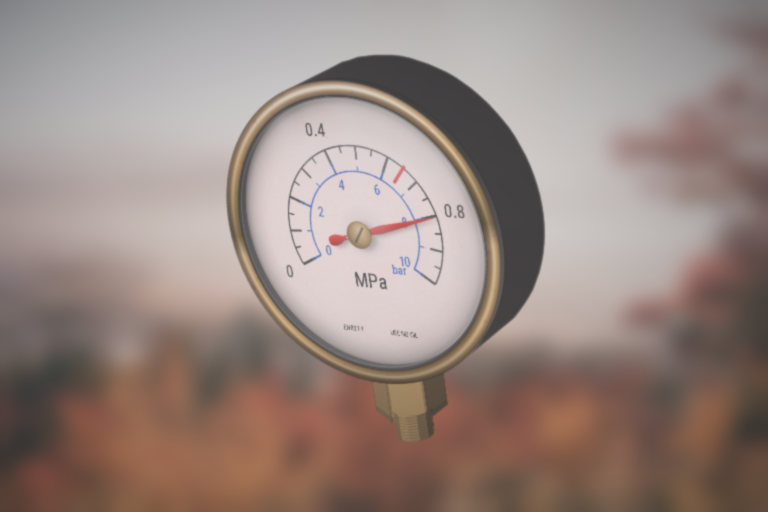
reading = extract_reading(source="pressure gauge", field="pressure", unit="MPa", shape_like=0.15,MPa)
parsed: 0.8,MPa
